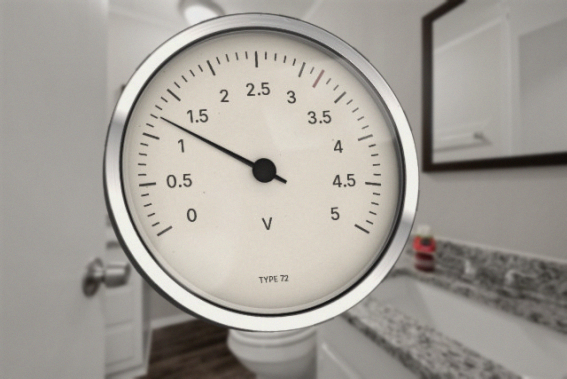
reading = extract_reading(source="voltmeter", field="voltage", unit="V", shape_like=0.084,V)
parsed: 1.2,V
